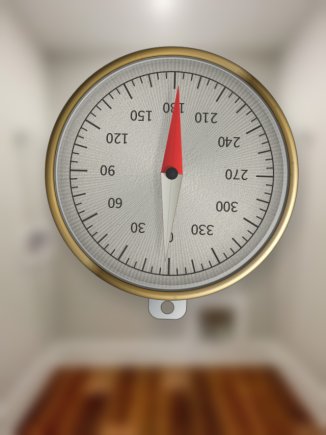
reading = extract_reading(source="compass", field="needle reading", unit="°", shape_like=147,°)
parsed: 182.5,°
